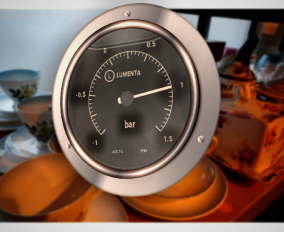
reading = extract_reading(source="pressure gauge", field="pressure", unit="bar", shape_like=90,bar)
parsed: 1,bar
